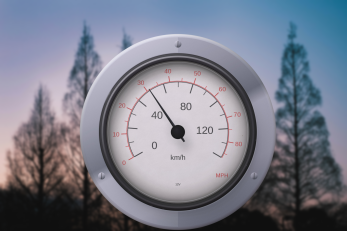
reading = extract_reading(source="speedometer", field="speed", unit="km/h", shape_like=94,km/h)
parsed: 50,km/h
